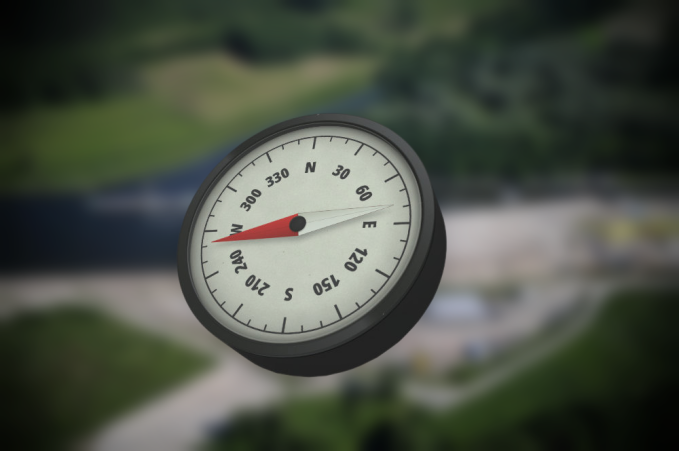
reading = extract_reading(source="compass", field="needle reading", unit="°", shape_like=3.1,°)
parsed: 260,°
